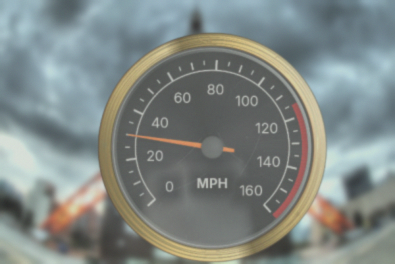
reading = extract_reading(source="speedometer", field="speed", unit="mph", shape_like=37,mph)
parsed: 30,mph
